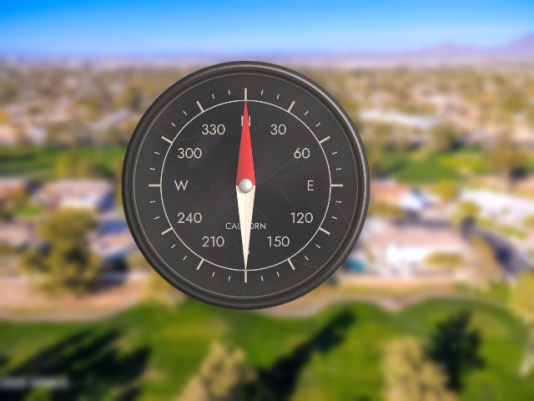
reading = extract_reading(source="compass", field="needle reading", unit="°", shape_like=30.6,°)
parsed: 0,°
